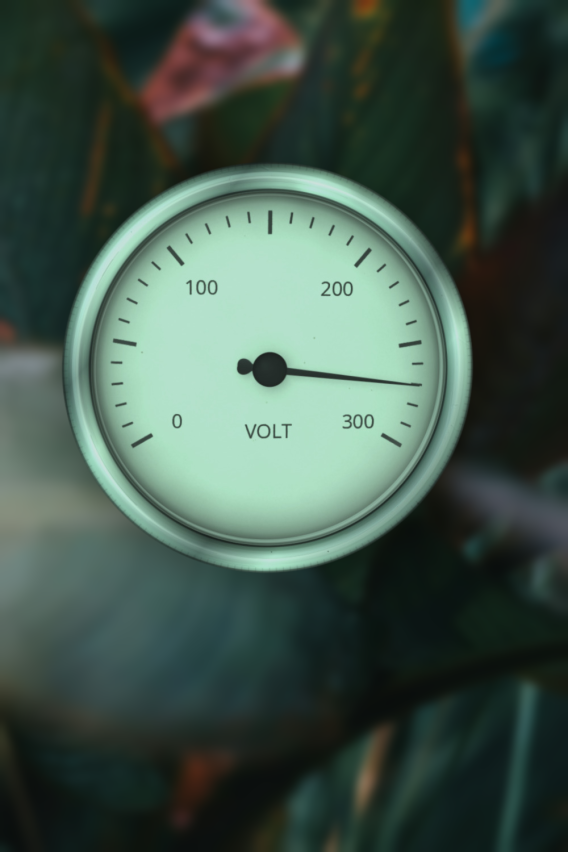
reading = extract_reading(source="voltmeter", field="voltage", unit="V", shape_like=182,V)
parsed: 270,V
